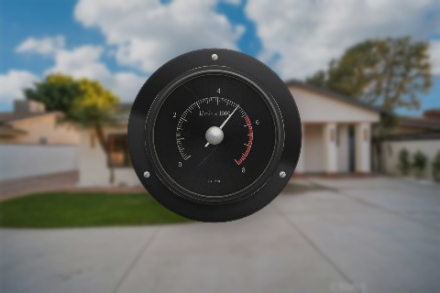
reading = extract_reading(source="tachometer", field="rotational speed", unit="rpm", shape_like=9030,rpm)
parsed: 5000,rpm
